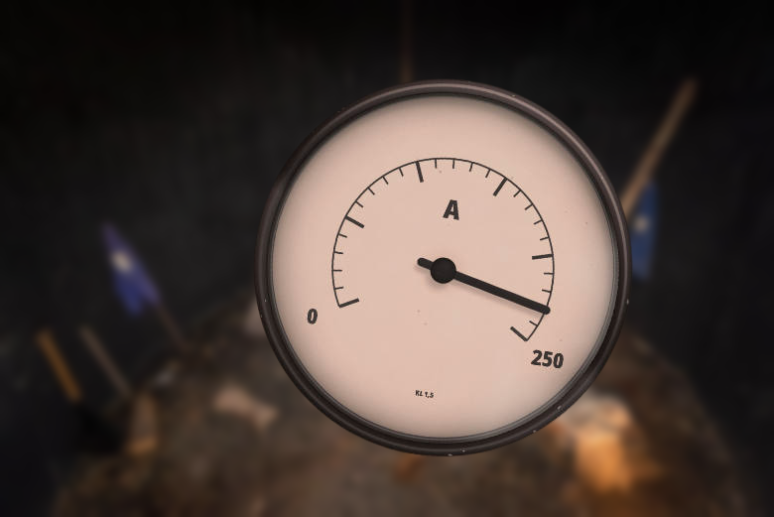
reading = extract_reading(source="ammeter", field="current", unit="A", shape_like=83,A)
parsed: 230,A
